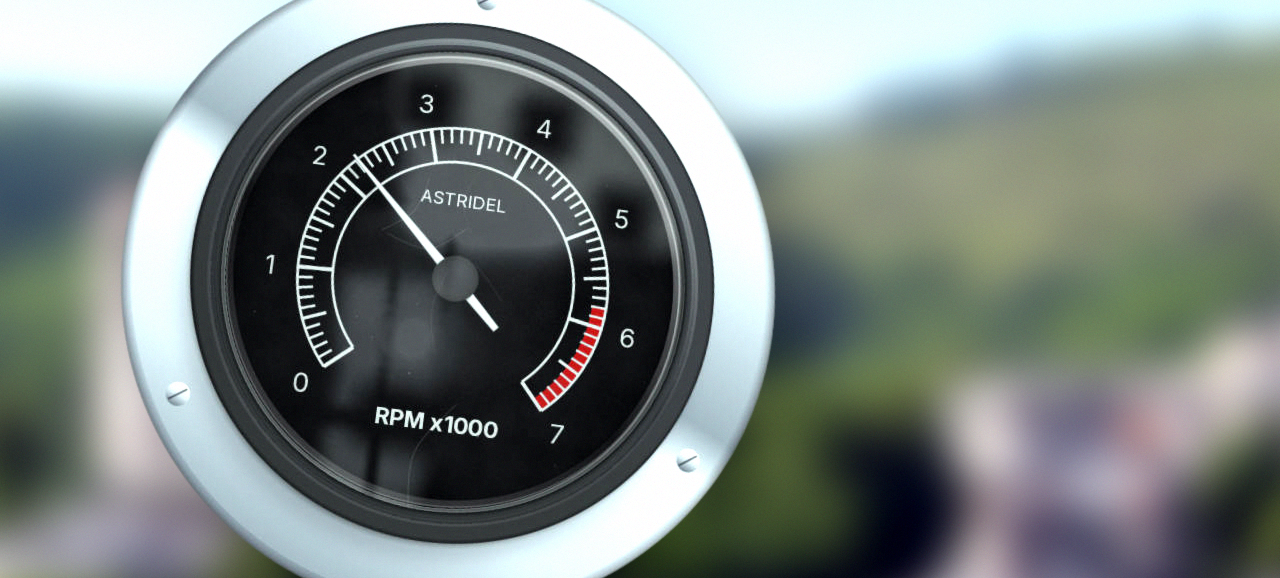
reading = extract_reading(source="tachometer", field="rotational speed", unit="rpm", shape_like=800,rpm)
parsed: 2200,rpm
